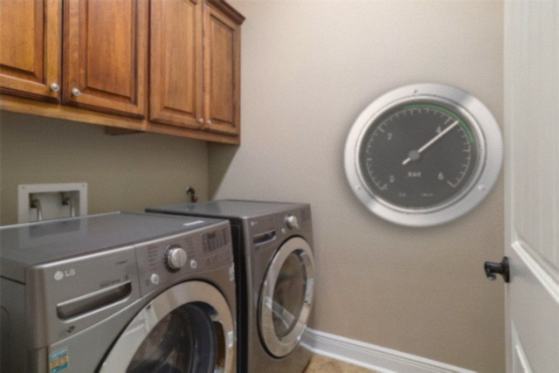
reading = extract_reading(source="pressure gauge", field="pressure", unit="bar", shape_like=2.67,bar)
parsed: 4.2,bar
